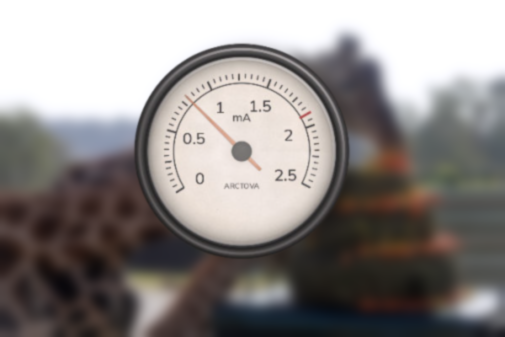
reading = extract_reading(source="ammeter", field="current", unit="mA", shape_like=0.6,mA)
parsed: 0.8,mA
